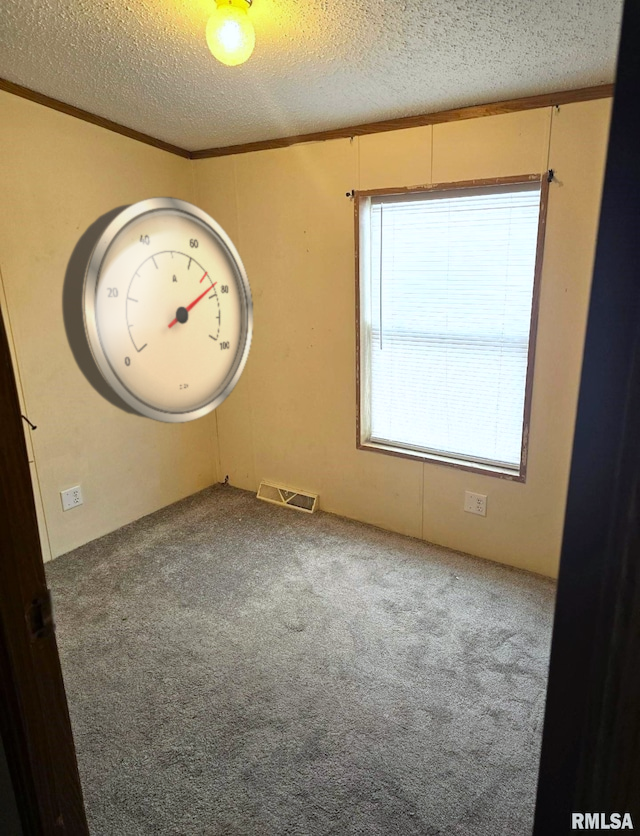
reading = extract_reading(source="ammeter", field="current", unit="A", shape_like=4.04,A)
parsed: 75,A
